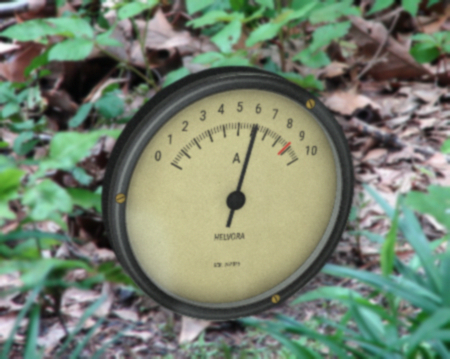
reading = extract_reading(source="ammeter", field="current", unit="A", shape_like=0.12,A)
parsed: 6,A
